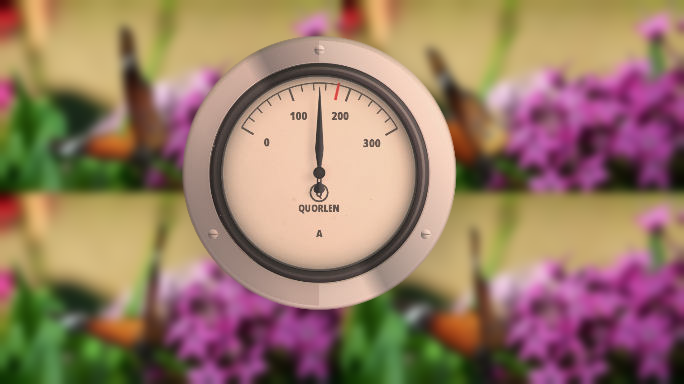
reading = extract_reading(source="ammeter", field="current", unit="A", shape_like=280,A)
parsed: 150,A
